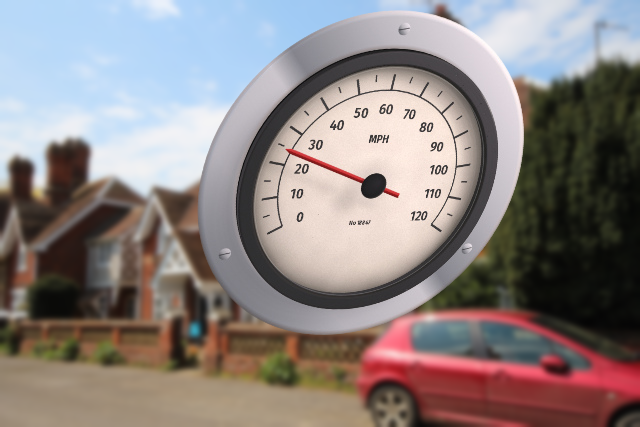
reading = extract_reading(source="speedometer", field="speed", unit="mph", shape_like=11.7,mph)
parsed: 25,mph
